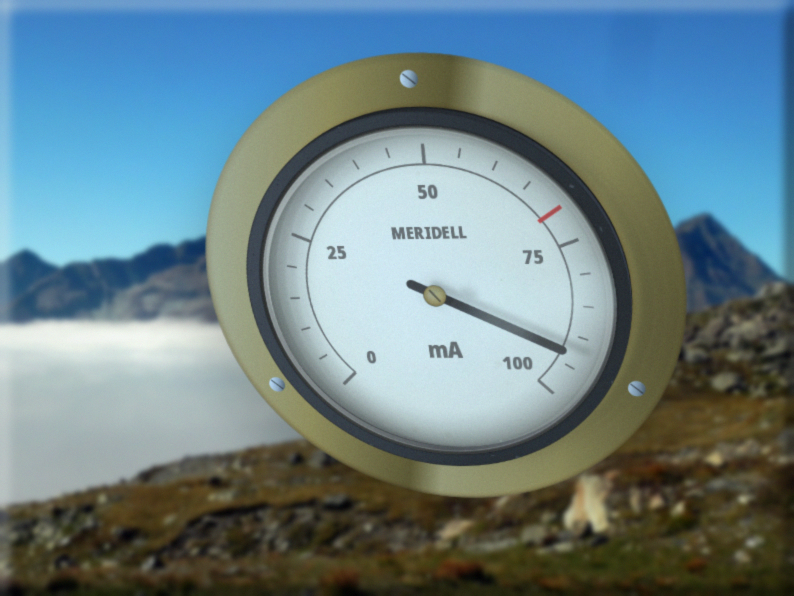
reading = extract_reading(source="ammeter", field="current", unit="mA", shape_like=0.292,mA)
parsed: 92.5,mA
